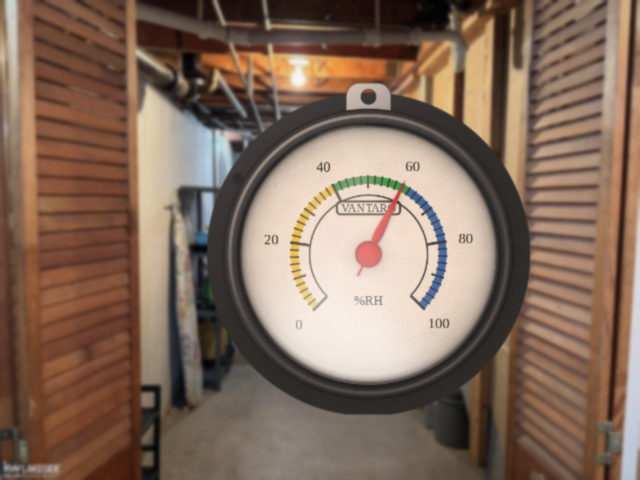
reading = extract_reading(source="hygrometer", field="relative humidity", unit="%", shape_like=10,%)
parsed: 60,%
